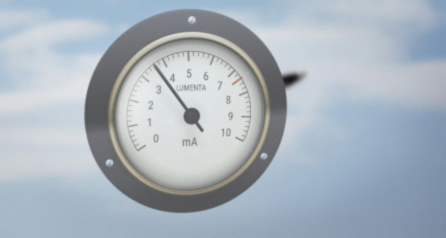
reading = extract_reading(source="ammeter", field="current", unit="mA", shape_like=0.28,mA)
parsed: 3.6,mA
